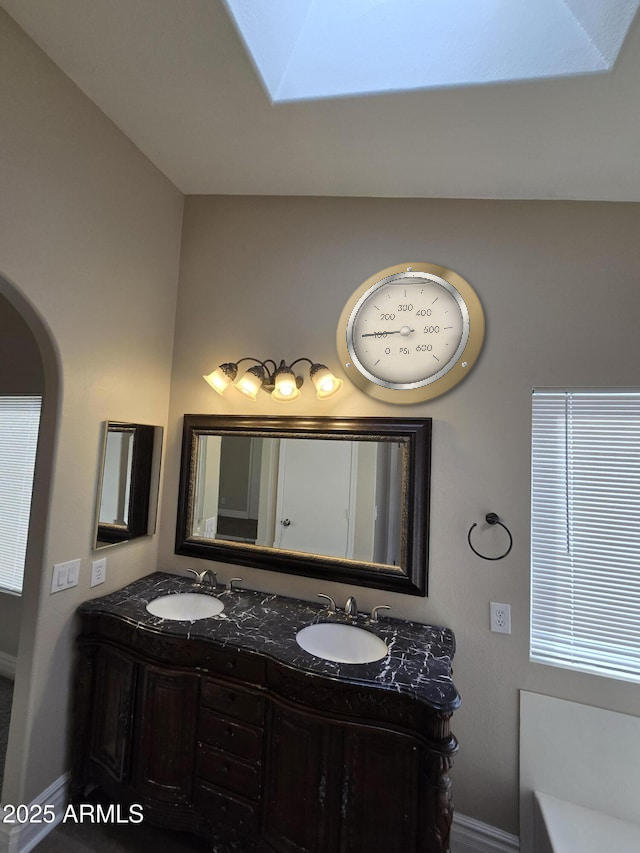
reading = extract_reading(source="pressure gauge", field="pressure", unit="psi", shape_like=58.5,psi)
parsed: 100,psi
